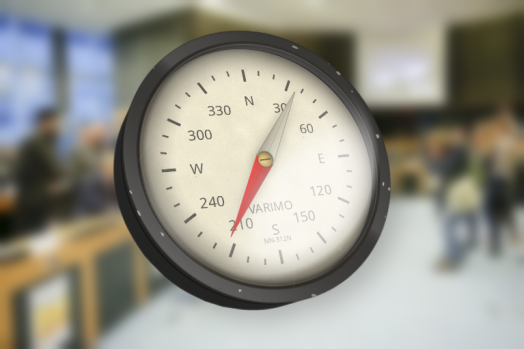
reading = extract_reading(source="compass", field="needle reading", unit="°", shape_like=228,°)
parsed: 215,°
